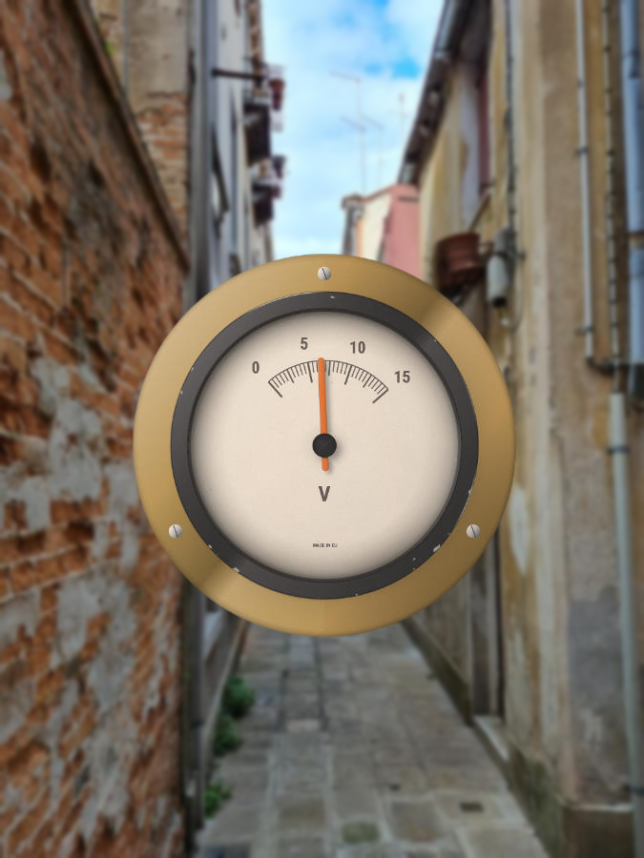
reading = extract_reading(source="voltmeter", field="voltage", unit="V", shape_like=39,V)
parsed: 6.5,V
